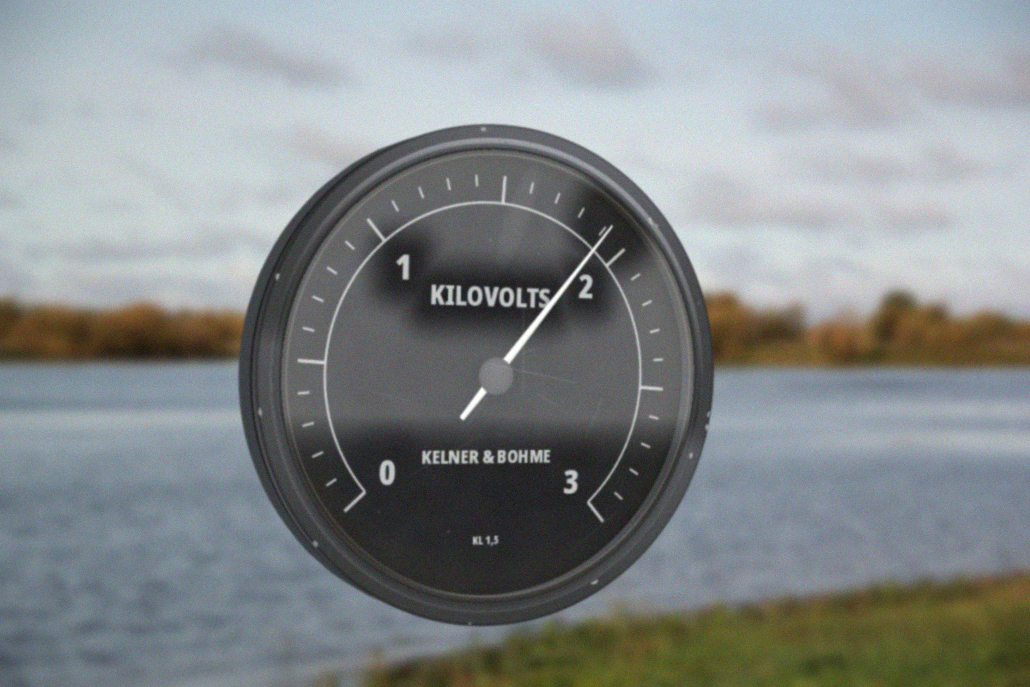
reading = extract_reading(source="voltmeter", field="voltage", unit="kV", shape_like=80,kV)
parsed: 1.9,kV
